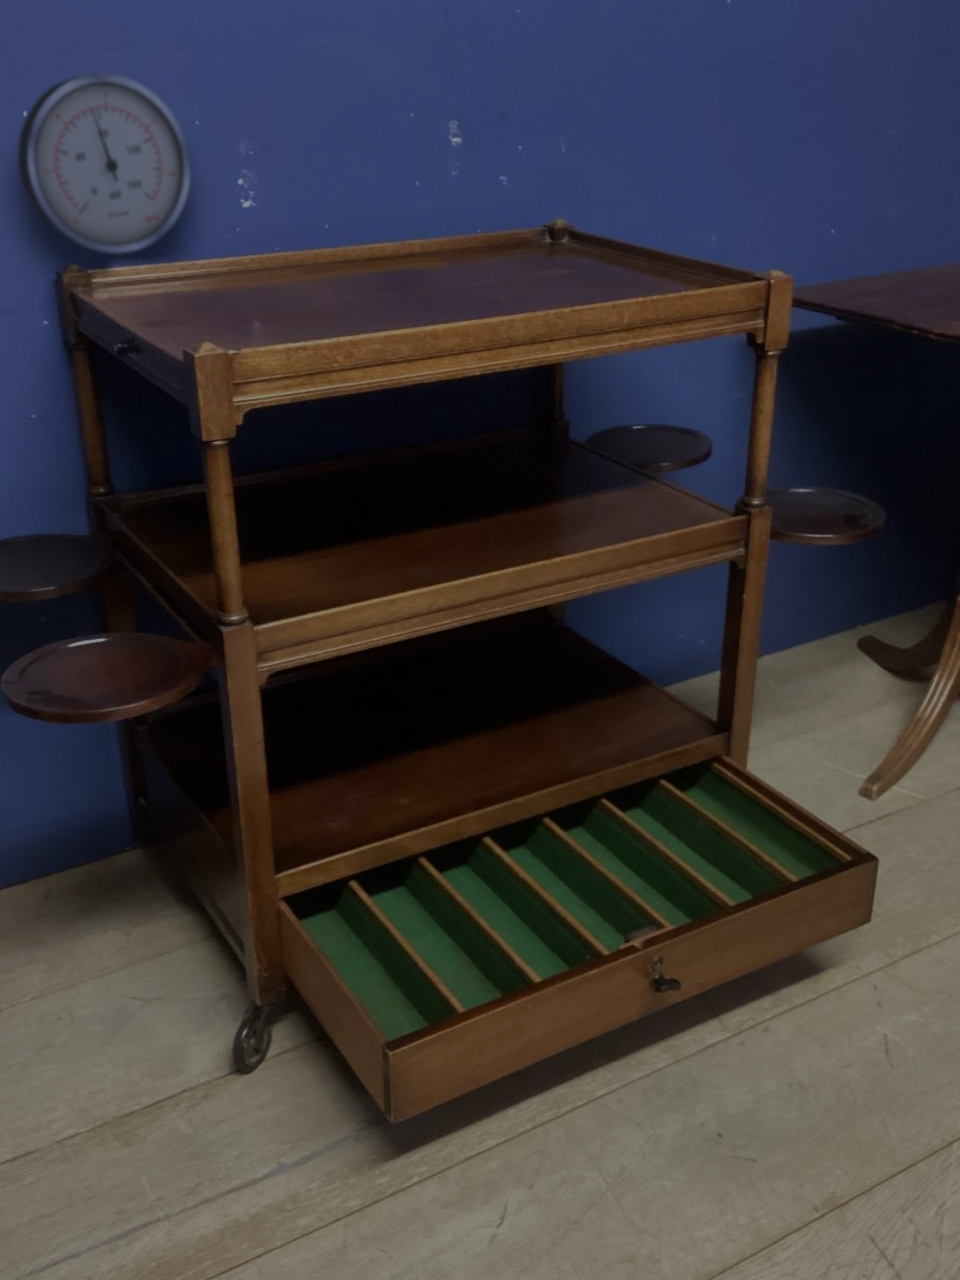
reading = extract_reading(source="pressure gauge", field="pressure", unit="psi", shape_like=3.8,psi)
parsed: 75,psi
